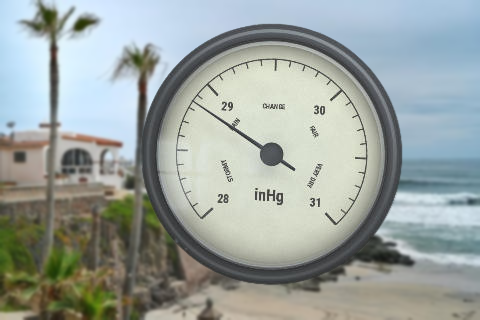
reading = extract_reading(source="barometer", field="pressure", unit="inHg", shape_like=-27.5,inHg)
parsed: 28.85,inHg
